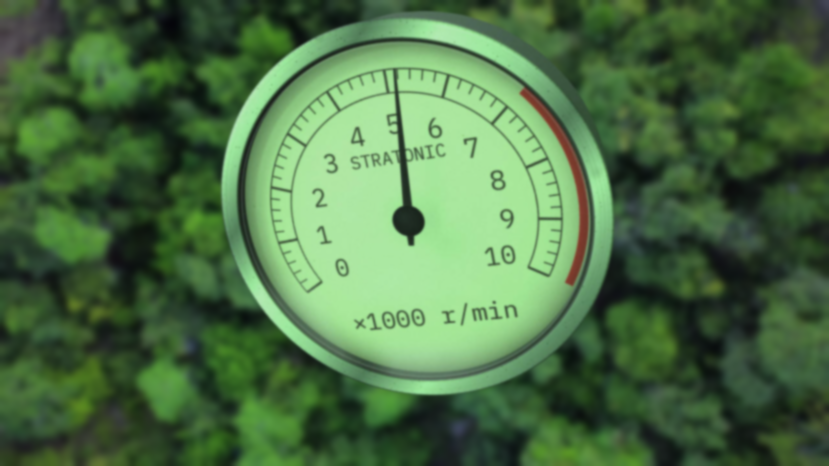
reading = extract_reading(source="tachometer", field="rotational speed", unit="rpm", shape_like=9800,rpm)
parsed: 5200,rpm
